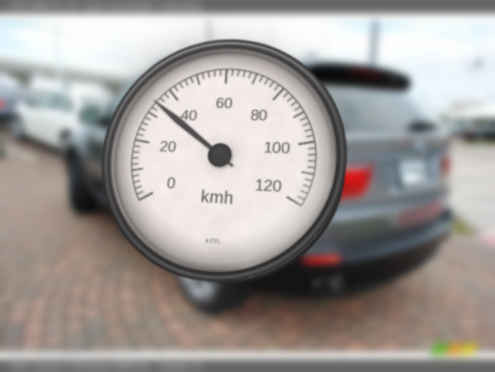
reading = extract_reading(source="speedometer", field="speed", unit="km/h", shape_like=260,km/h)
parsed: 34,km/h
